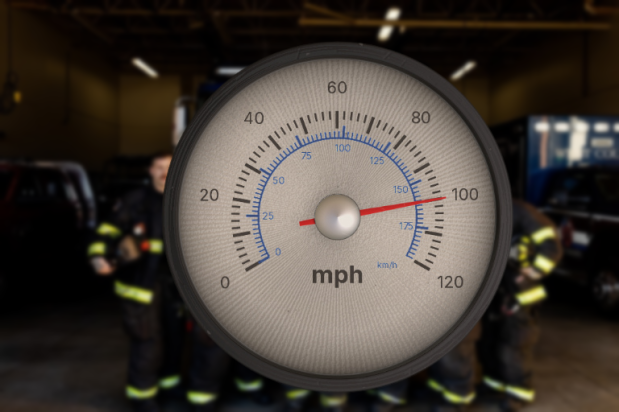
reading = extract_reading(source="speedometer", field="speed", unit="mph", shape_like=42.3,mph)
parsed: 100,mph
